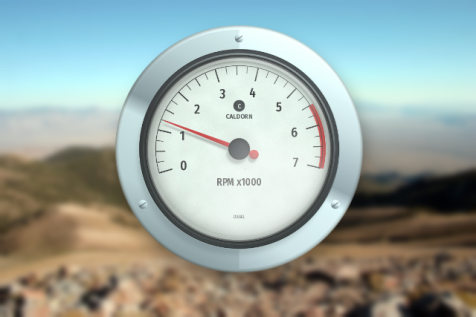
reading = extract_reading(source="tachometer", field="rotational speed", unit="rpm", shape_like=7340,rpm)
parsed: 1250,rpm
